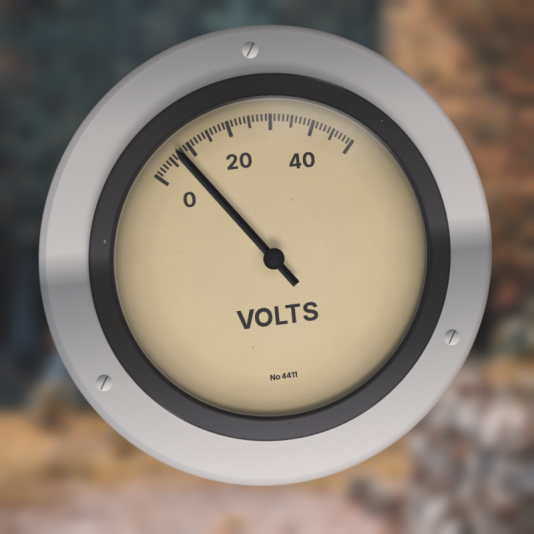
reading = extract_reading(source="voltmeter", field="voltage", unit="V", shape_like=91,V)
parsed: 7,V
